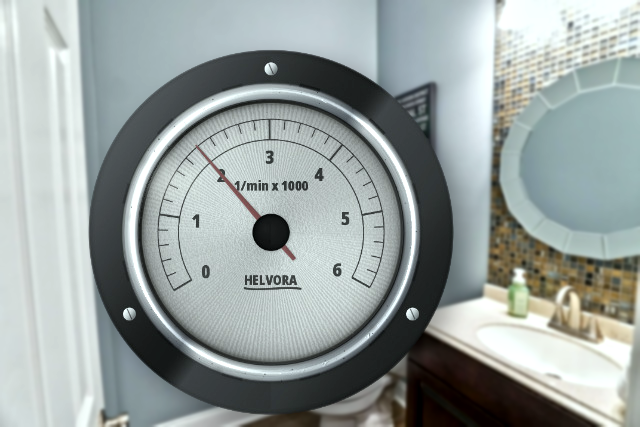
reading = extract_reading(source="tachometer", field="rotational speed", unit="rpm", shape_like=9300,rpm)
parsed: 2000,rpm
